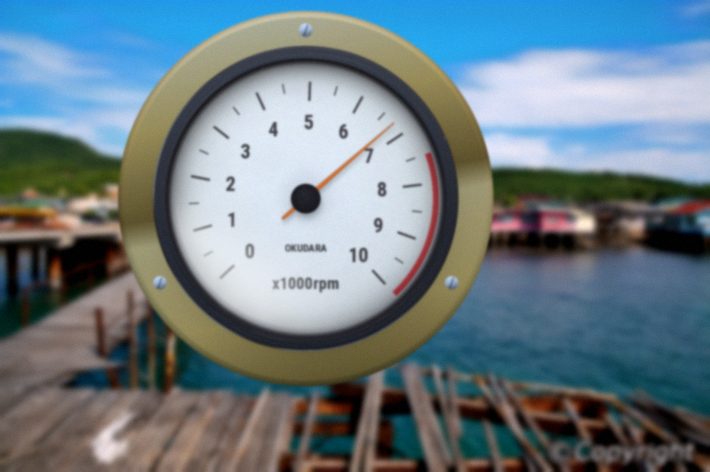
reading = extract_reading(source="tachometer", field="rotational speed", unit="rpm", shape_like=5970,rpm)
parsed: 6750,rpm
